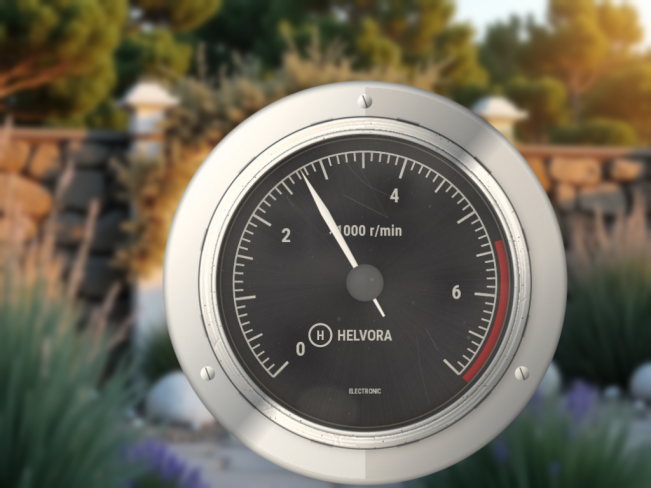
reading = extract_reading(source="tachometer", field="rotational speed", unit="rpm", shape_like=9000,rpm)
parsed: 2750,rpm
